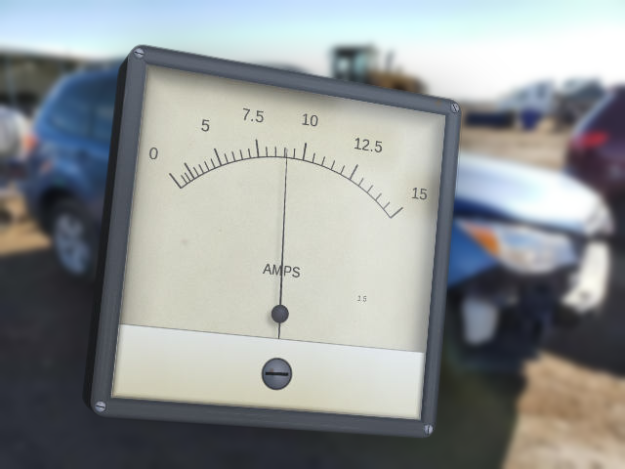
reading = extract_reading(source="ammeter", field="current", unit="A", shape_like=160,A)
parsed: 9,A
